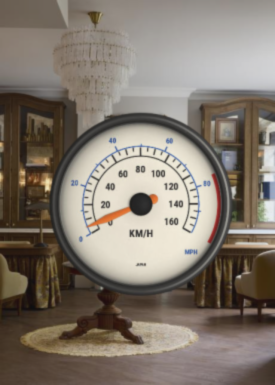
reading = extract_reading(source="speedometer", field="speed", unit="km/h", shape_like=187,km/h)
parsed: 5,km/h
